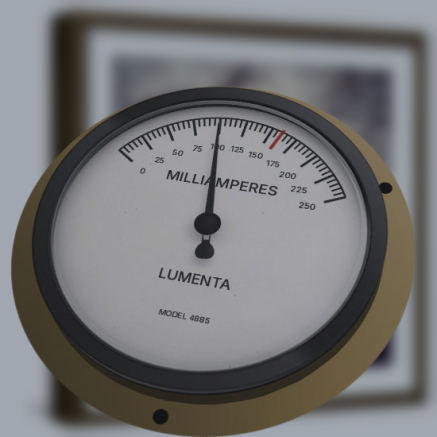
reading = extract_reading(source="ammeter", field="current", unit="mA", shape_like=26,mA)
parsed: 100,mA
